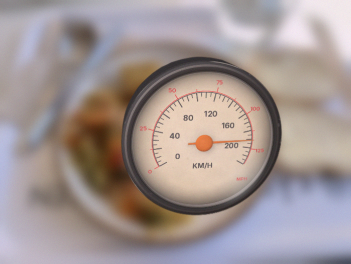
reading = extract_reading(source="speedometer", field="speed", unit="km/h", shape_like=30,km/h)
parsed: 190,km/h
